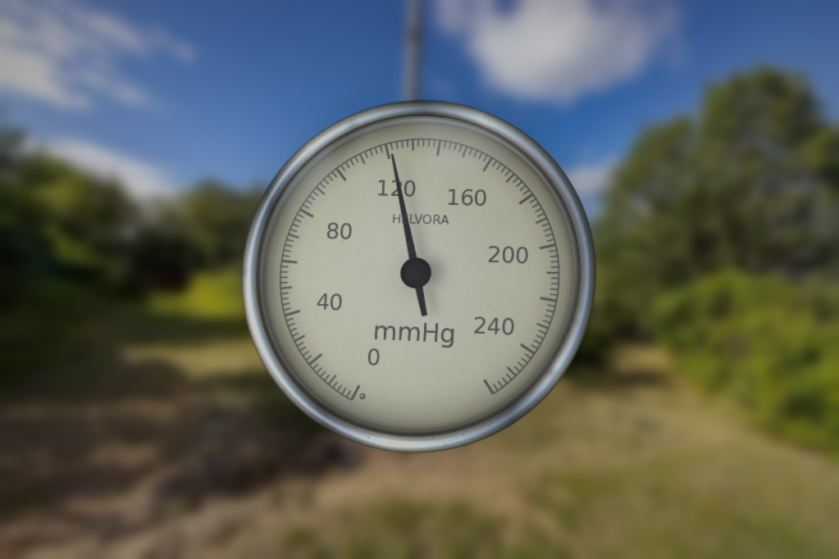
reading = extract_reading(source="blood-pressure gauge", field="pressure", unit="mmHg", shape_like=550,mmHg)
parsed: 122,mmHg
